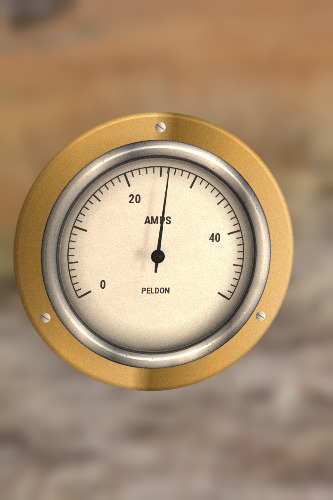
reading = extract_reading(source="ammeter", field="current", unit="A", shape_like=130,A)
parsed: 26,A
